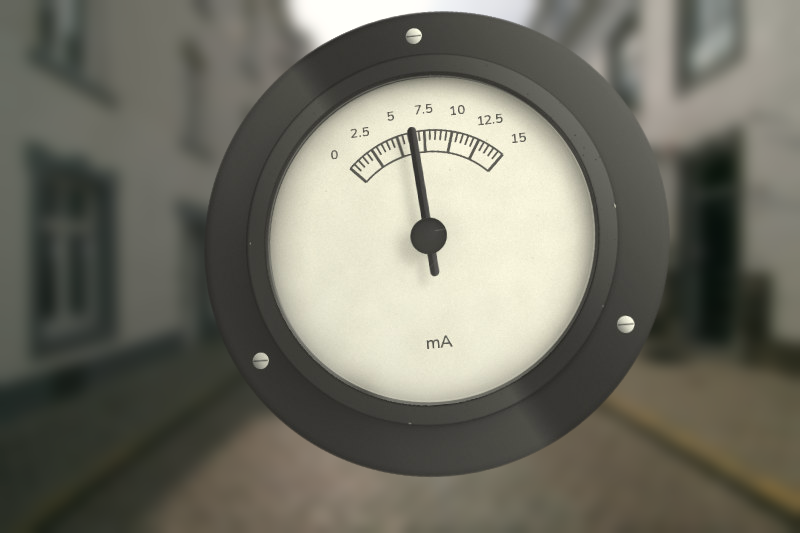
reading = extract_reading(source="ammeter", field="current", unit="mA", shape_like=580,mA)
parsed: 6.5,mA
